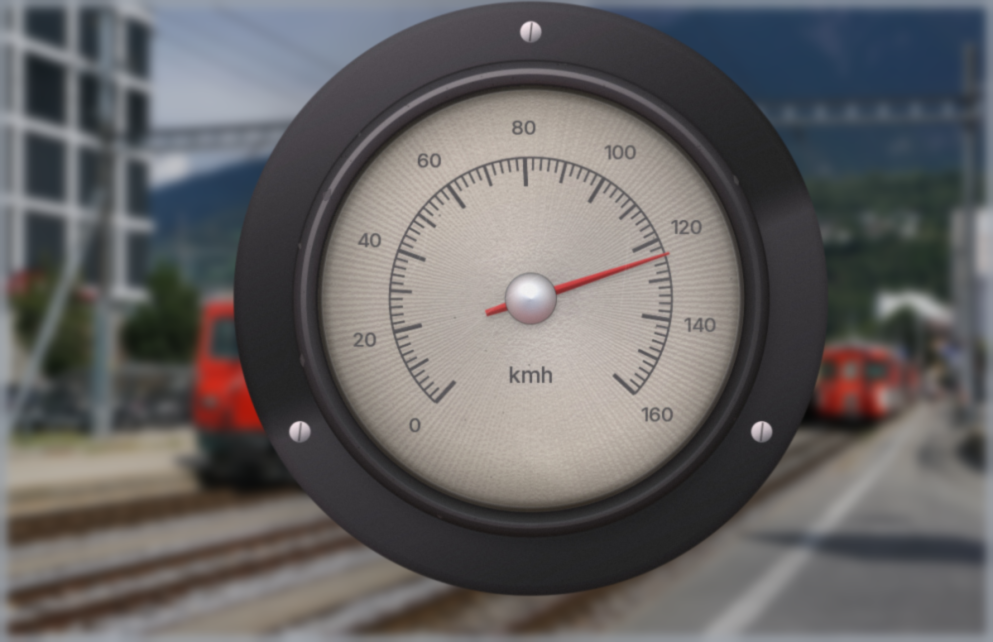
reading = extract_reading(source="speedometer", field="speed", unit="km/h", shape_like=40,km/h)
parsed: 124,km/h
